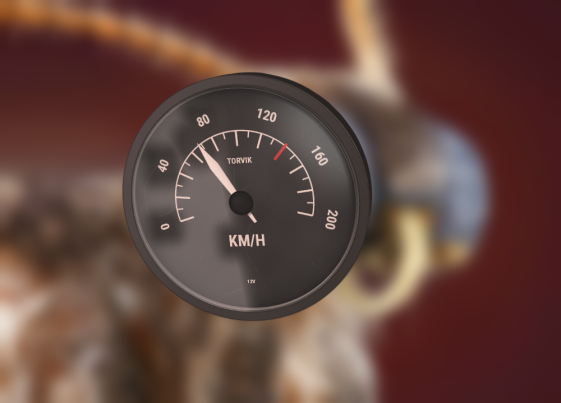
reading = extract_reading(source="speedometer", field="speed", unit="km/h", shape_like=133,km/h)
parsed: 70,km/h
